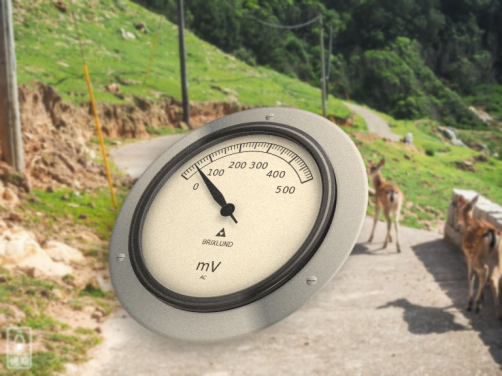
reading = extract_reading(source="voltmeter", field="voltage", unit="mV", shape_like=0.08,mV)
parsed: 50,mV
